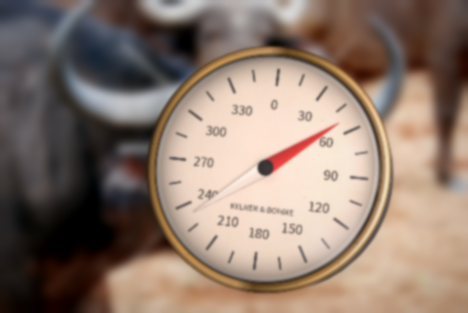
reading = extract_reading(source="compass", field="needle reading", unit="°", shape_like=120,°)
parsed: 52.5,°
